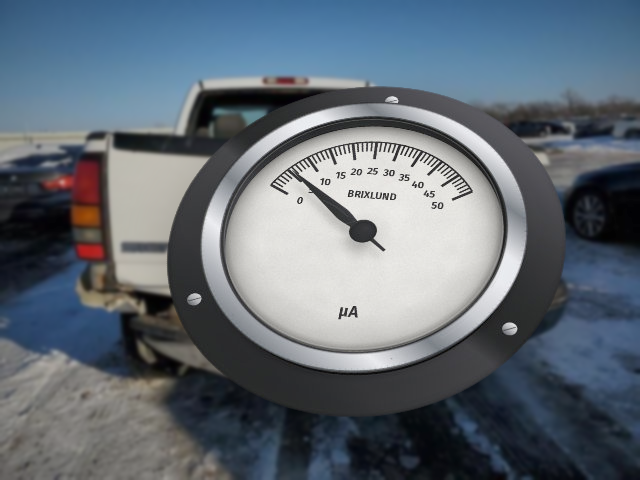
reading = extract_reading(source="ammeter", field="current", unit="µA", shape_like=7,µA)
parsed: 5,µA
